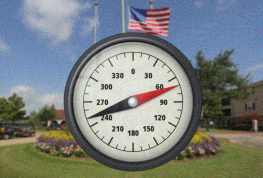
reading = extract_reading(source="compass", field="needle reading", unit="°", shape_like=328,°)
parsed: 70,°
